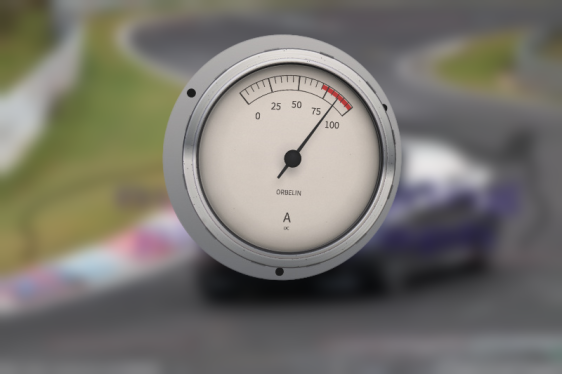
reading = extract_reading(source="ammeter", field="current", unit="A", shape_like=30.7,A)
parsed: 85,A
